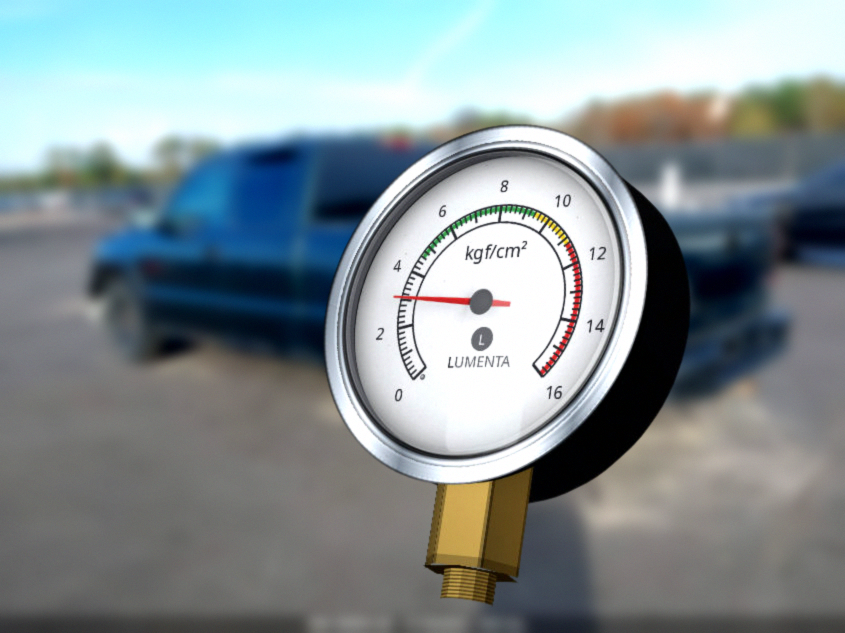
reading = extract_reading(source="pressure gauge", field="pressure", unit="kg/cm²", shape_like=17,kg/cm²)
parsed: 3,kg/cm²
